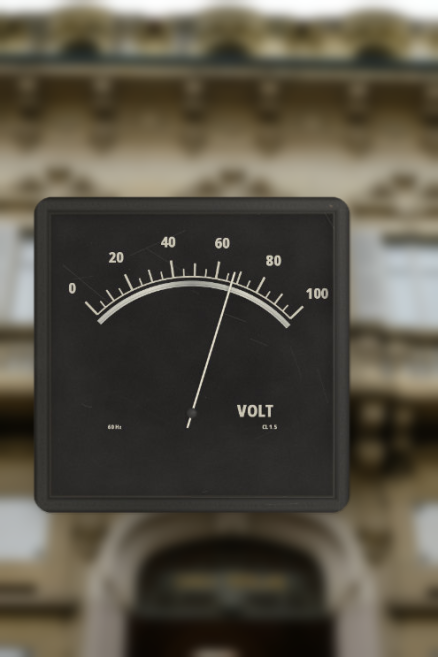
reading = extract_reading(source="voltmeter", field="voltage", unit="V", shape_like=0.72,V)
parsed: 67.5,V
